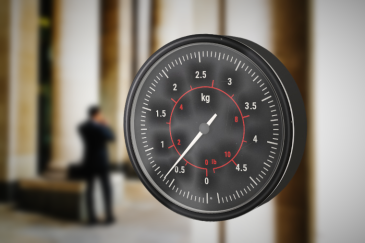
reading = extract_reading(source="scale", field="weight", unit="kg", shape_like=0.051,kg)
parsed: 0.6,kg
